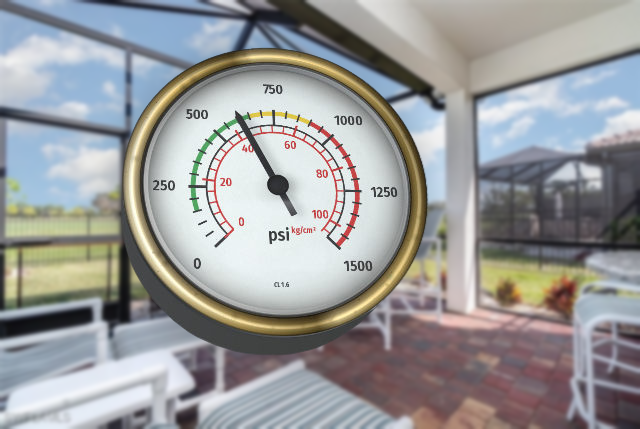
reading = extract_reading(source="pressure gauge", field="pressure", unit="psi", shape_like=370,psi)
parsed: 600,psi
